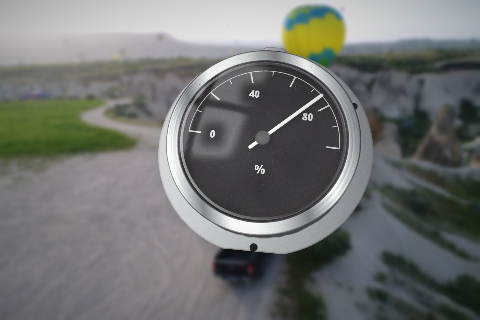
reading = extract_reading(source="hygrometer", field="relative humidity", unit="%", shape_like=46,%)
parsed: 75,%
